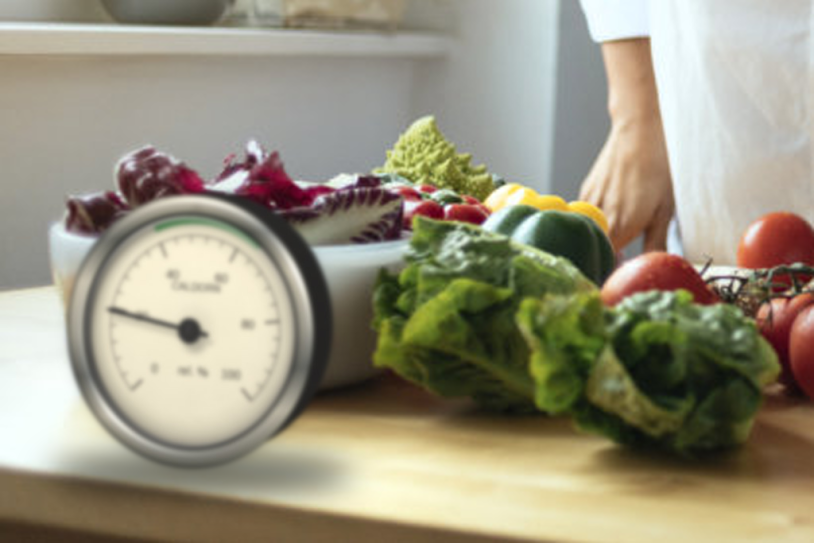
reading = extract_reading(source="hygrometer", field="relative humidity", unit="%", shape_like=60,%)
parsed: 20,%
